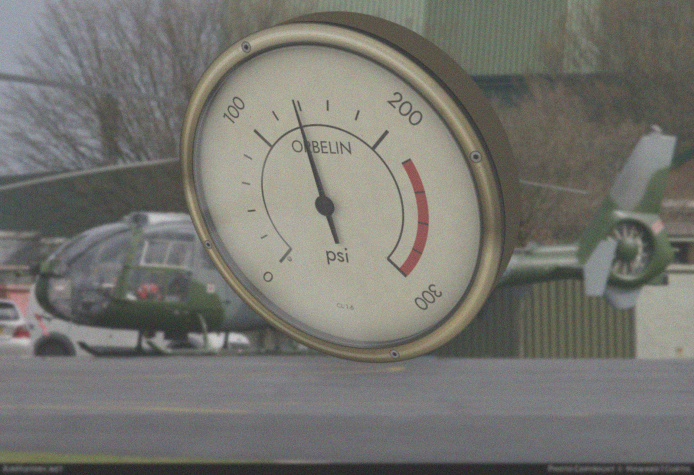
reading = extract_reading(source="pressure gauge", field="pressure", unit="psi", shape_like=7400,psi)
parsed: 140,psi
